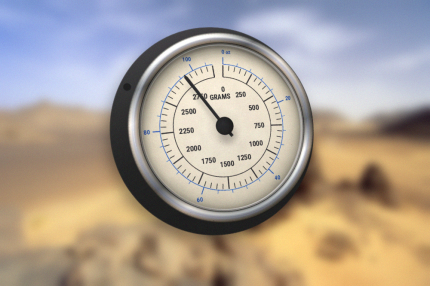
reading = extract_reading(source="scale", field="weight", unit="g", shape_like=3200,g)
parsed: 2750,g
